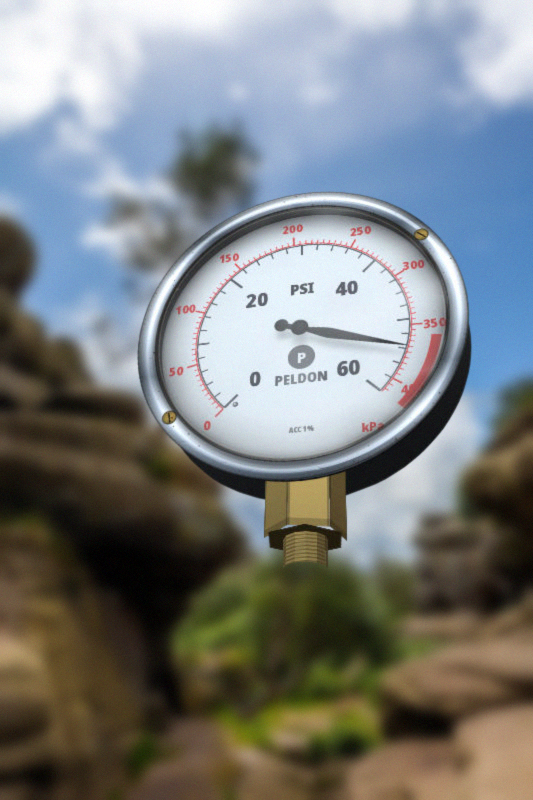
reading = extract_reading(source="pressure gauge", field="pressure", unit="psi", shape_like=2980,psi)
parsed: 54,psi
